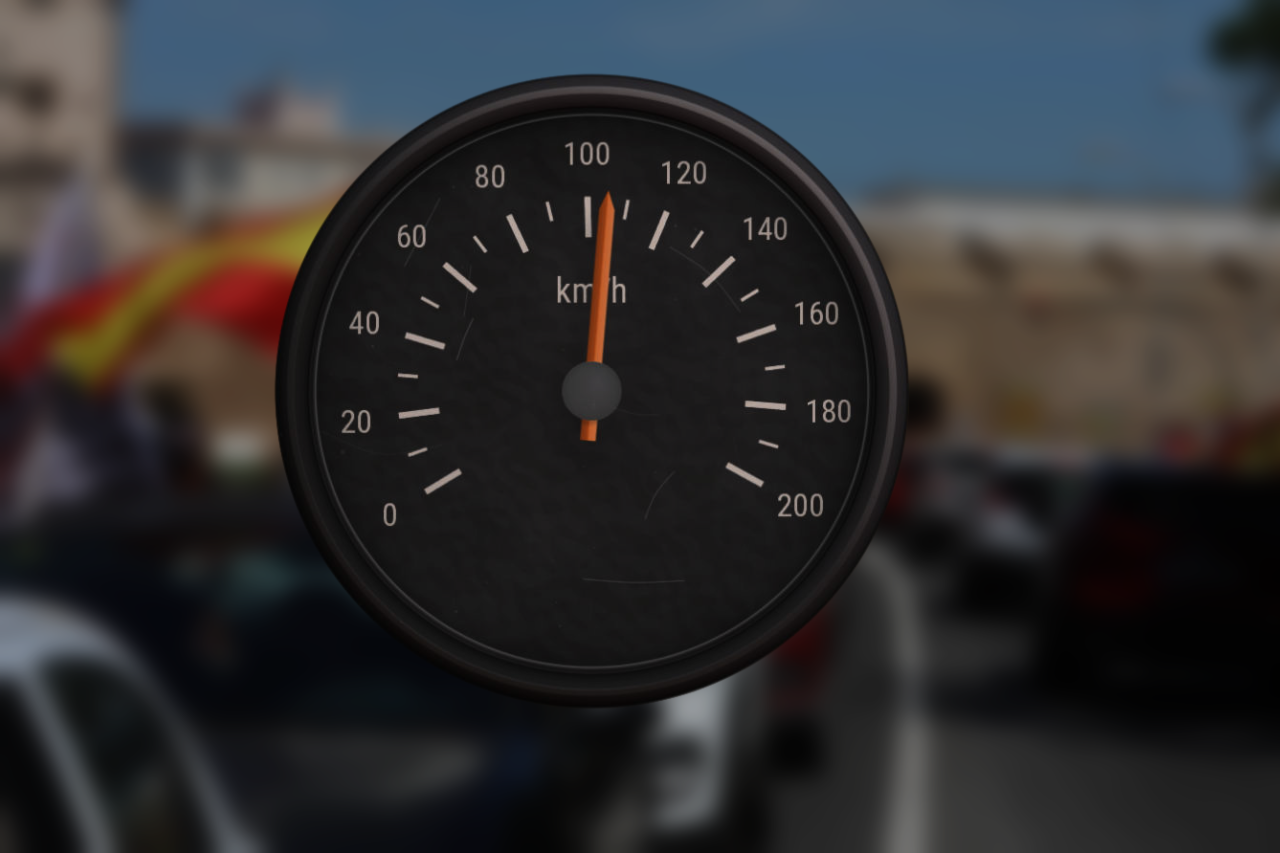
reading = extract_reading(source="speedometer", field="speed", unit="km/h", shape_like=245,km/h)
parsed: 105,km/h
